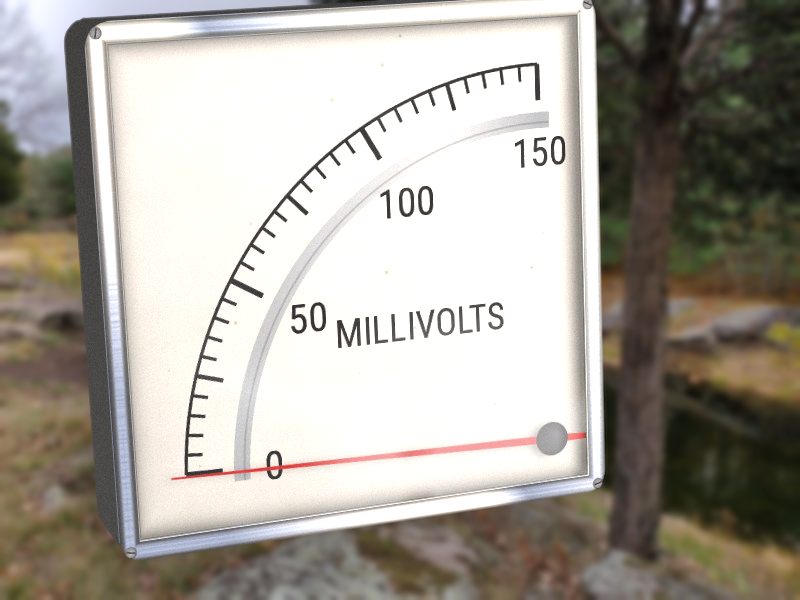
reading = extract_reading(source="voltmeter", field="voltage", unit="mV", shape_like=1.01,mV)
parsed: 0,mV
